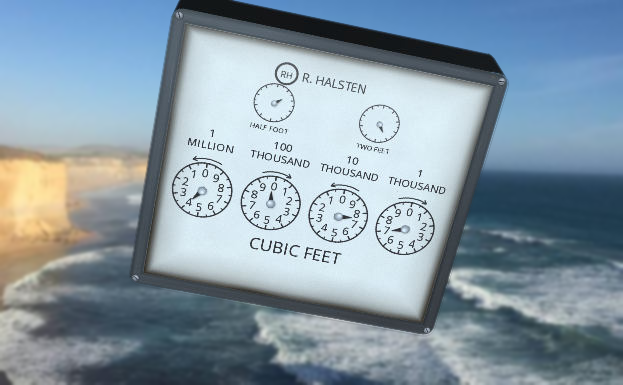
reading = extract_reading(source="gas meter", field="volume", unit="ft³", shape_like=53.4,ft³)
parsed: 397700,ft³
